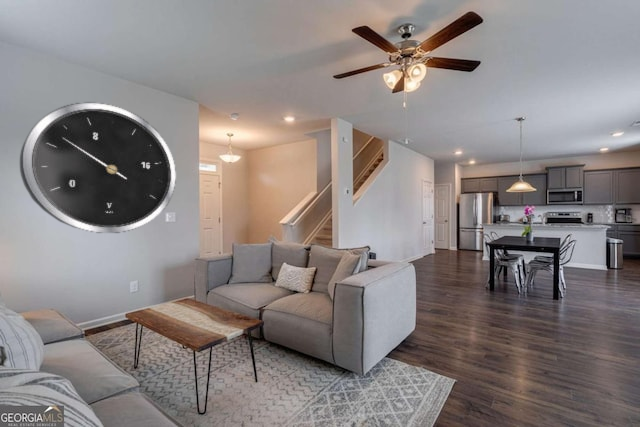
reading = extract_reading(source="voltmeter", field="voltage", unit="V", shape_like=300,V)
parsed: 5,V
